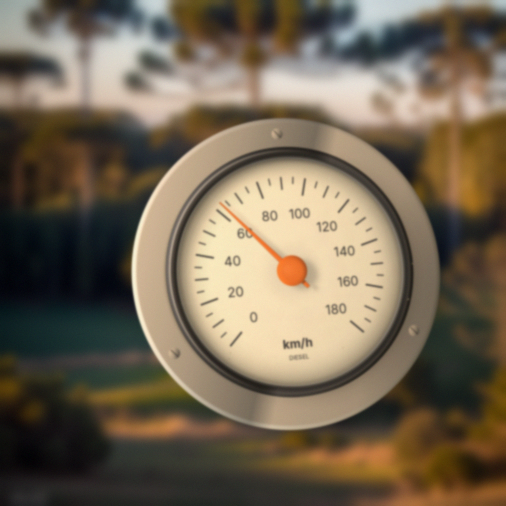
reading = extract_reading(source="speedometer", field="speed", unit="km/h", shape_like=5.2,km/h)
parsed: 62.5,km/h
